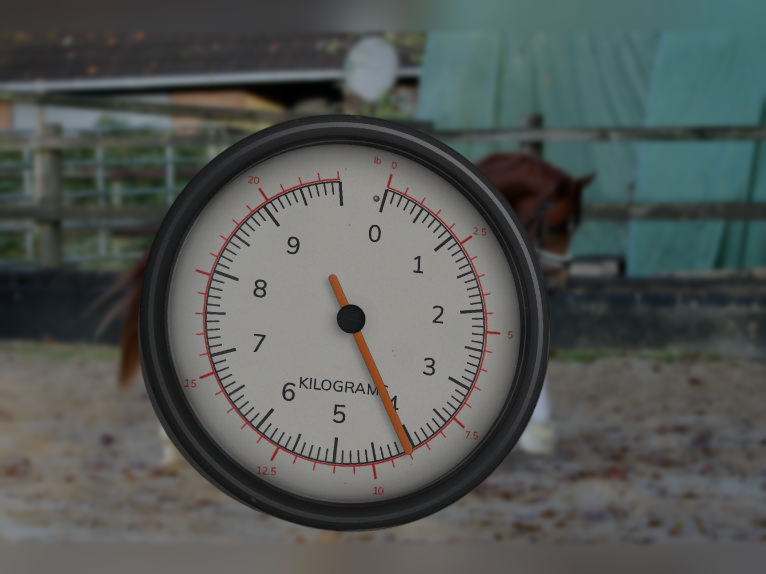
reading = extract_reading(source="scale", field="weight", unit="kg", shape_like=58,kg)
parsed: 4.1,kg
